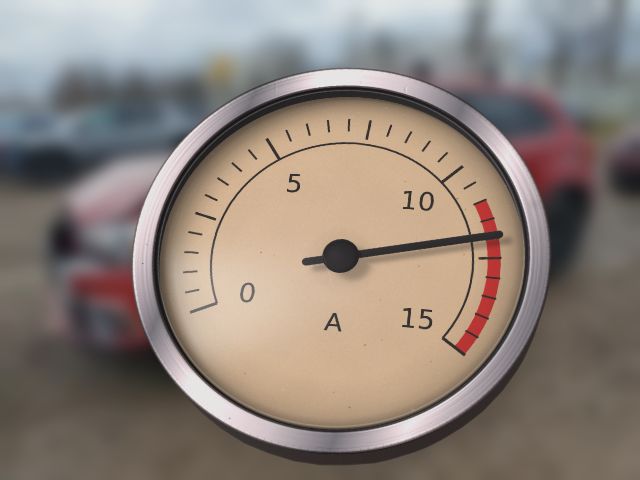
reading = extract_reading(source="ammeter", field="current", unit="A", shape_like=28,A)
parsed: 12,A
